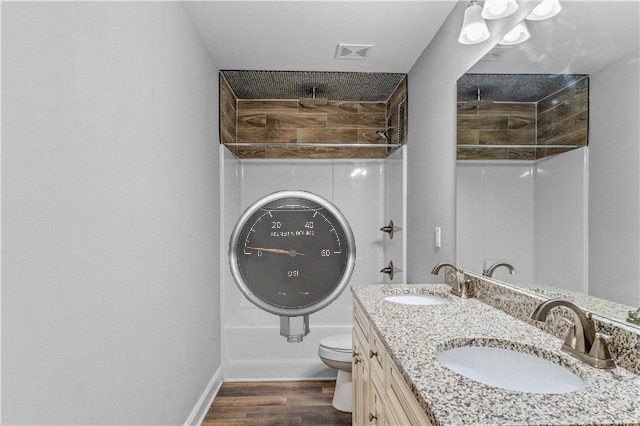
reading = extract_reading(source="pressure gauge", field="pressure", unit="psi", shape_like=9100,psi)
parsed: 2.5,psi
